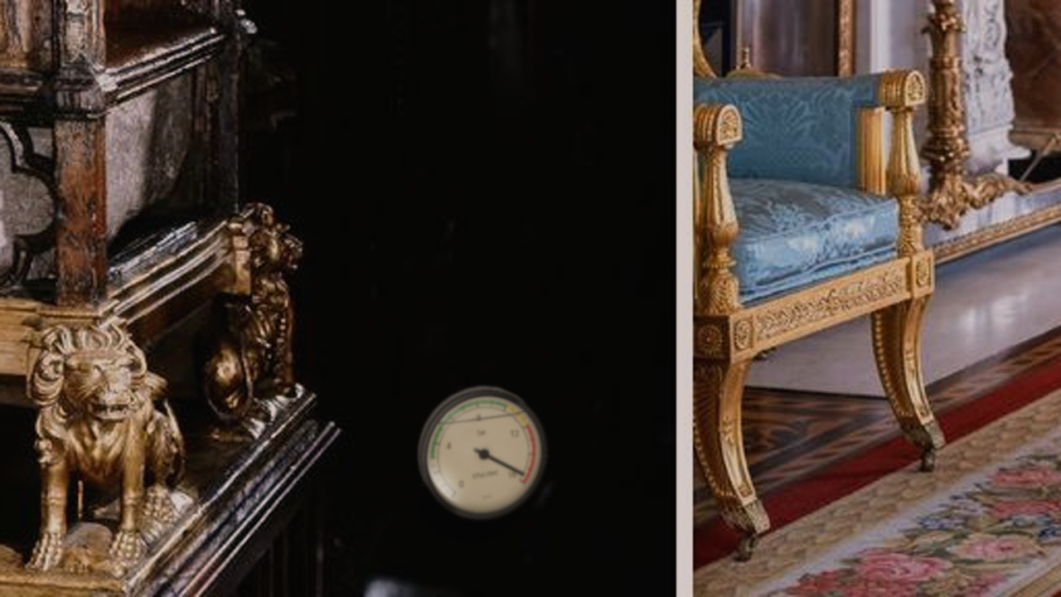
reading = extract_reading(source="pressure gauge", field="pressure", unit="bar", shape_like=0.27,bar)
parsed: 15.5,bar
